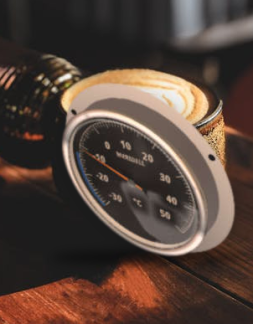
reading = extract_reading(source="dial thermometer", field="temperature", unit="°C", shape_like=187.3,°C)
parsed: -10,°C
